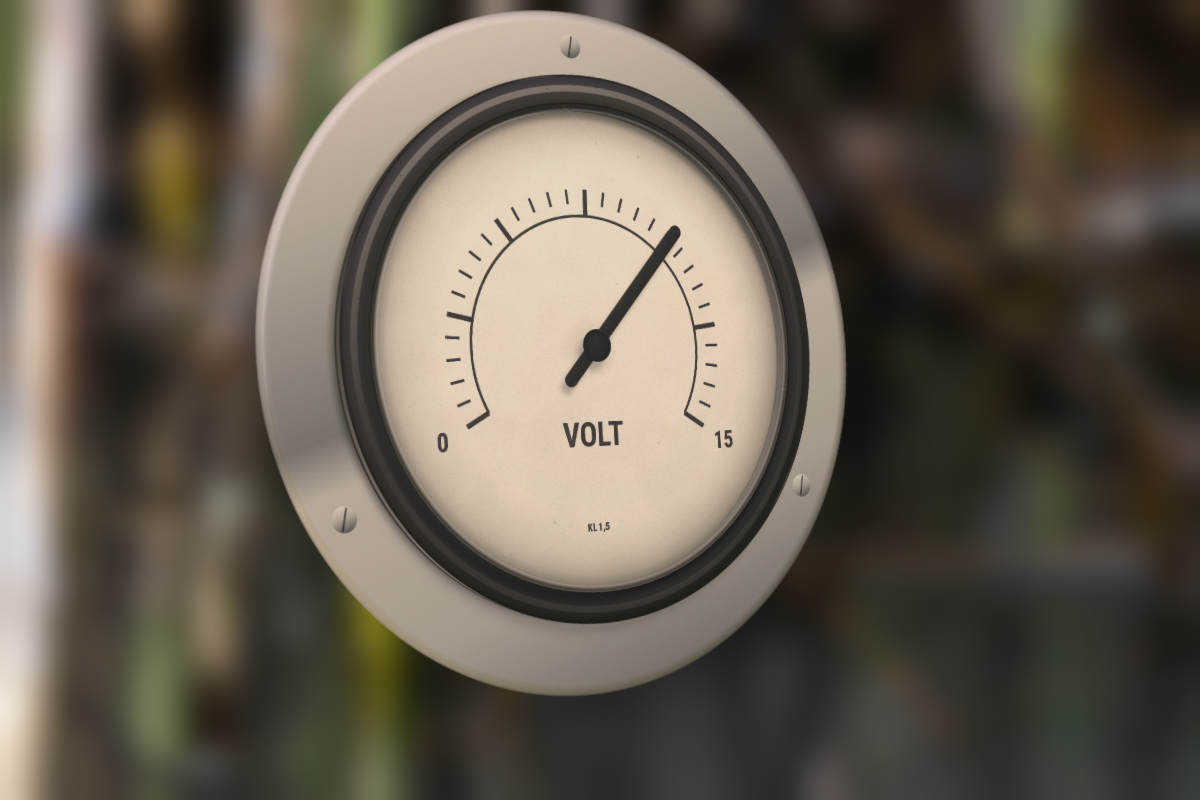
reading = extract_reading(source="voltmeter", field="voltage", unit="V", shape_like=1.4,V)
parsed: 10,V
